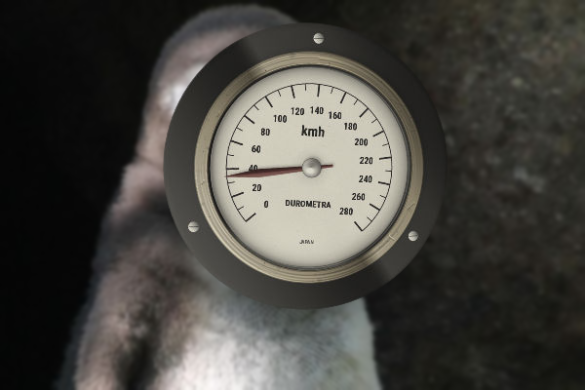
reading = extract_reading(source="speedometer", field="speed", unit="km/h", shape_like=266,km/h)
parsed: 35,km/h
